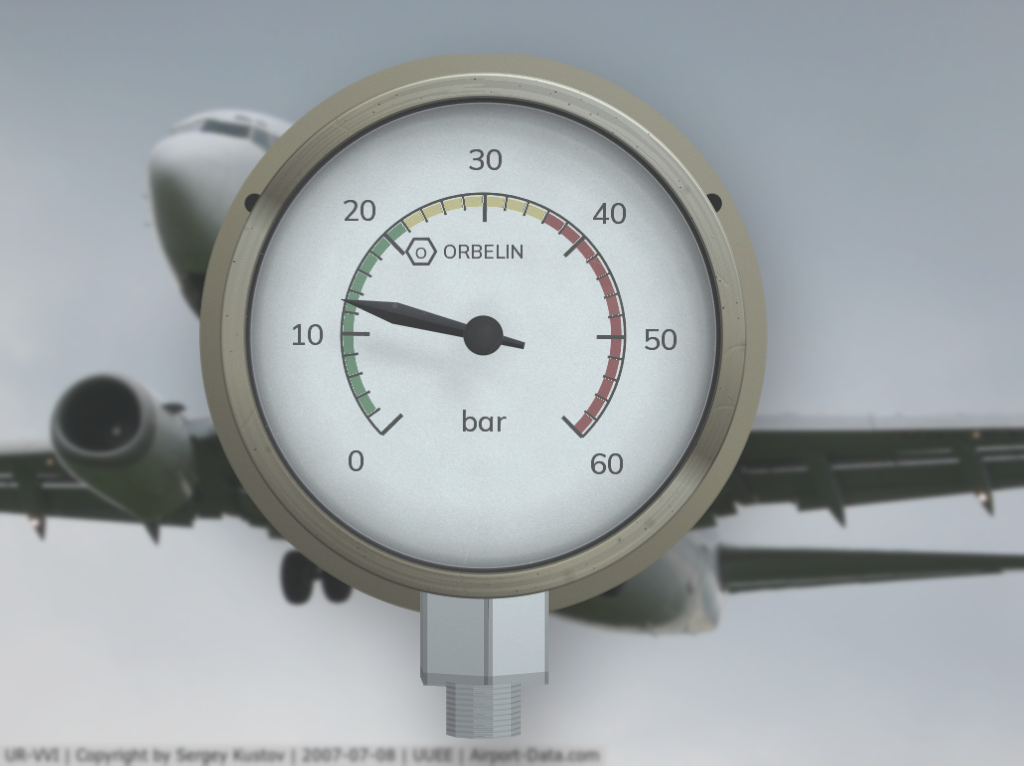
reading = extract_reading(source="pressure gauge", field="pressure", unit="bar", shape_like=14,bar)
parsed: 13,bar
